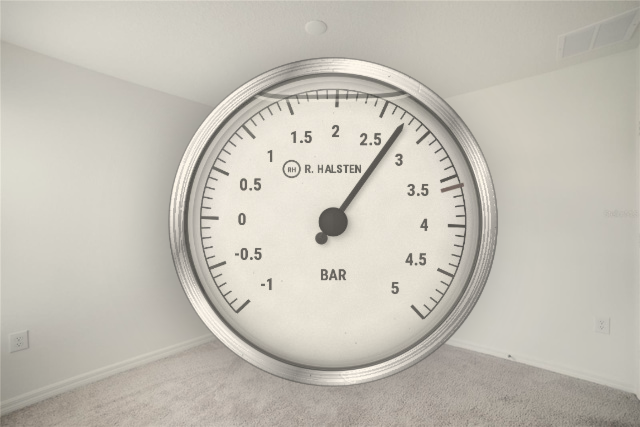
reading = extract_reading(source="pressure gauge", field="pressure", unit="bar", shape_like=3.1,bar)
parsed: 2.75,bar
